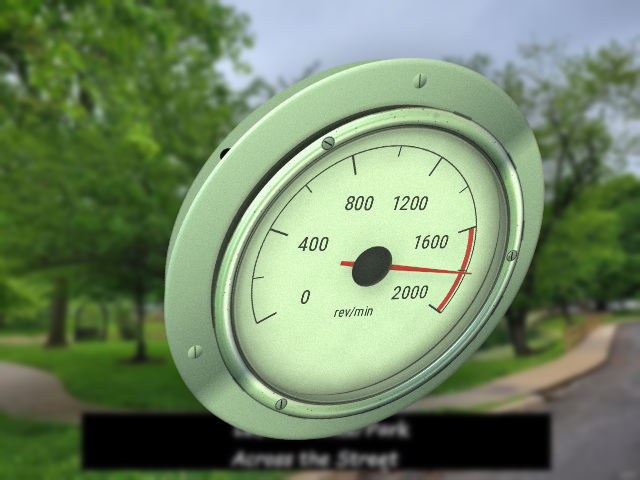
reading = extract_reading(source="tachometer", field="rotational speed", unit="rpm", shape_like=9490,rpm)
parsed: 1800,rpm
